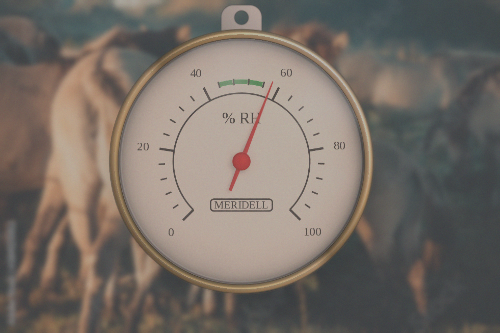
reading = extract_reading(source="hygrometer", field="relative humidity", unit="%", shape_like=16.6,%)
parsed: 58,%
